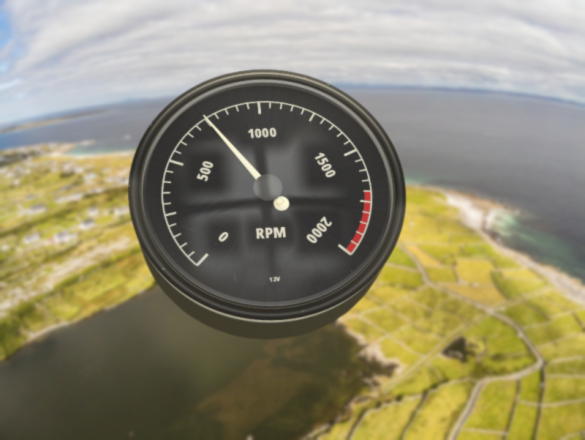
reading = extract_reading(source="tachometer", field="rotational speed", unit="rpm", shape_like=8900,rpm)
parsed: 750,rpm
